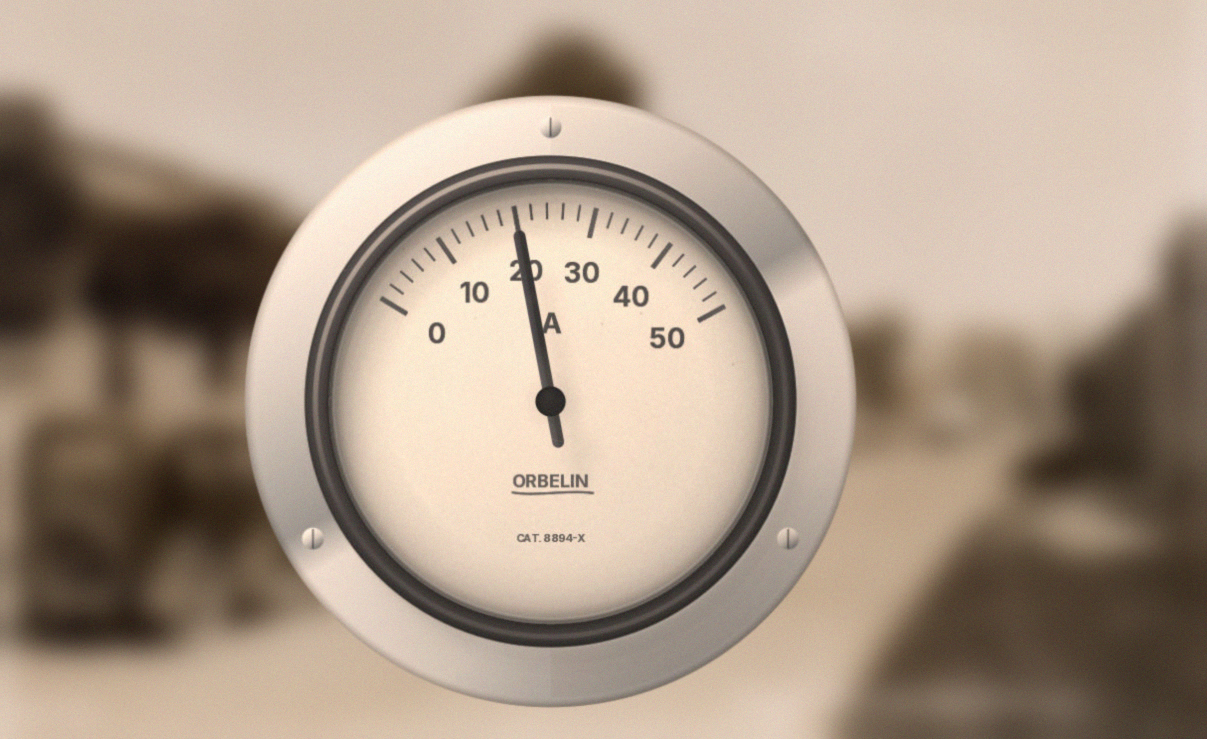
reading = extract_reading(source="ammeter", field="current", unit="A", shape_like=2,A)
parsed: 20,A
